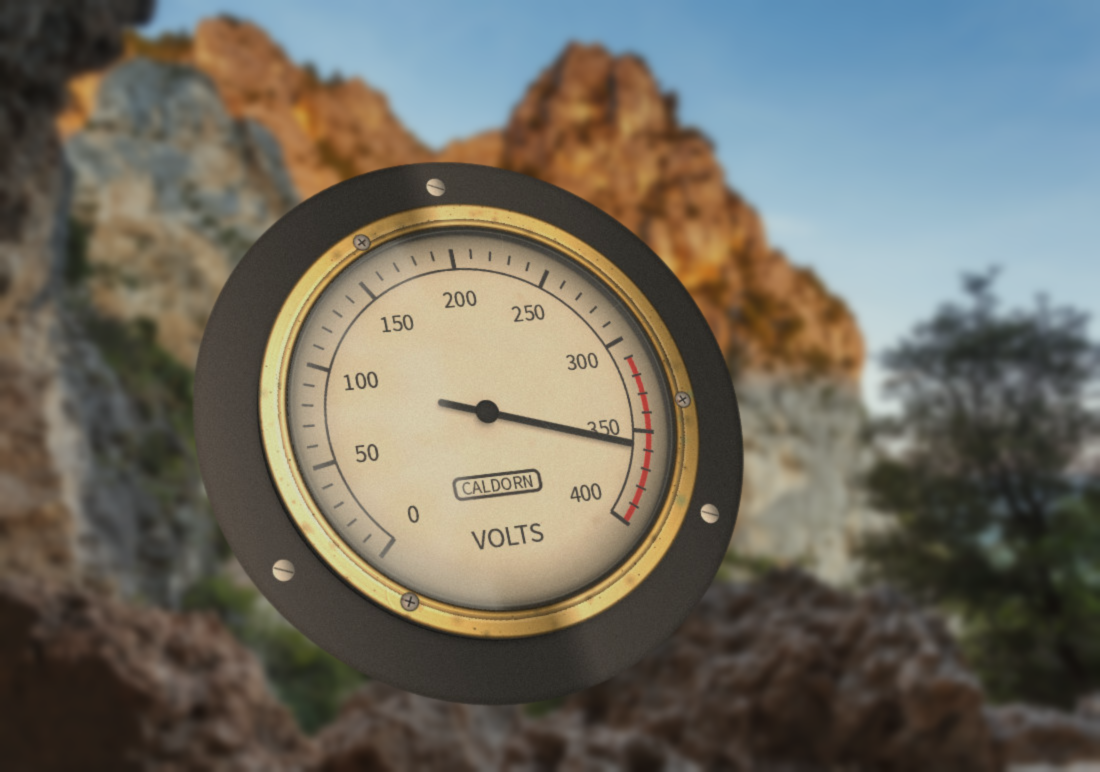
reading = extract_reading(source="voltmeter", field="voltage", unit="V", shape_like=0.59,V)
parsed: 360,V
